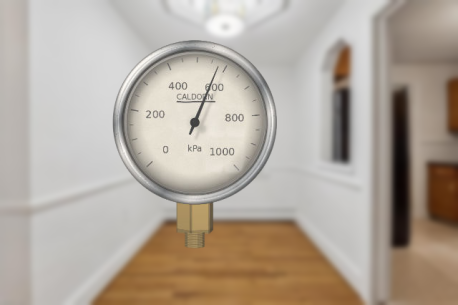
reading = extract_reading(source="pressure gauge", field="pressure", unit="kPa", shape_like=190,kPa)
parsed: 575,kPa
